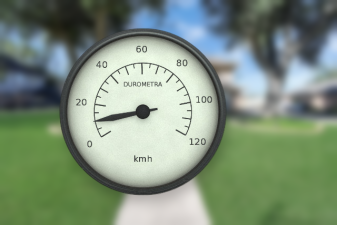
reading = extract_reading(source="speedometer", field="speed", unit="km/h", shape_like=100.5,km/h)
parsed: 10,km/h
